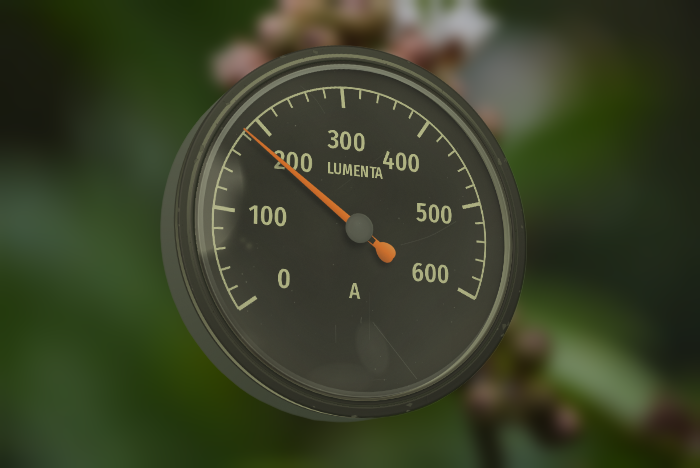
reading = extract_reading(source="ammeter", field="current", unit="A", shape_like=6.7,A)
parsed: 180,A
